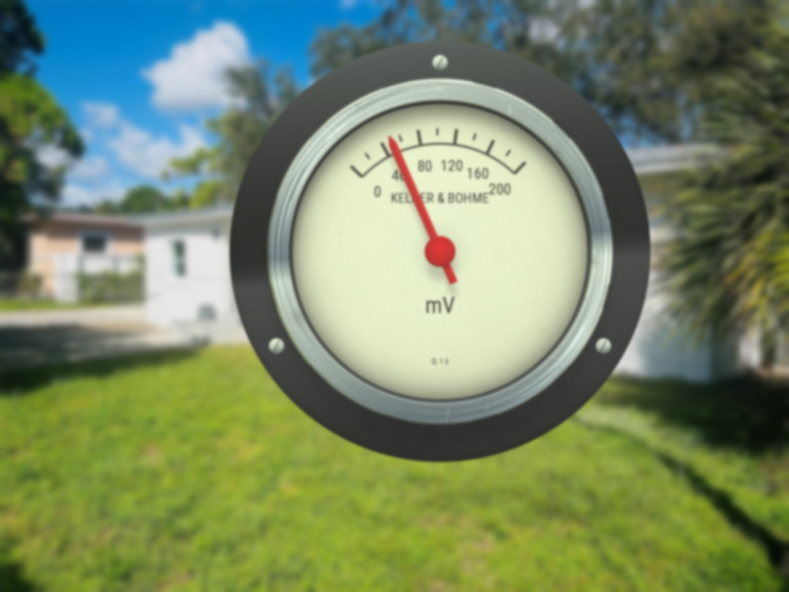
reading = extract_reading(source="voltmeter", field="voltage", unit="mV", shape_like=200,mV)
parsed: 50,mV
